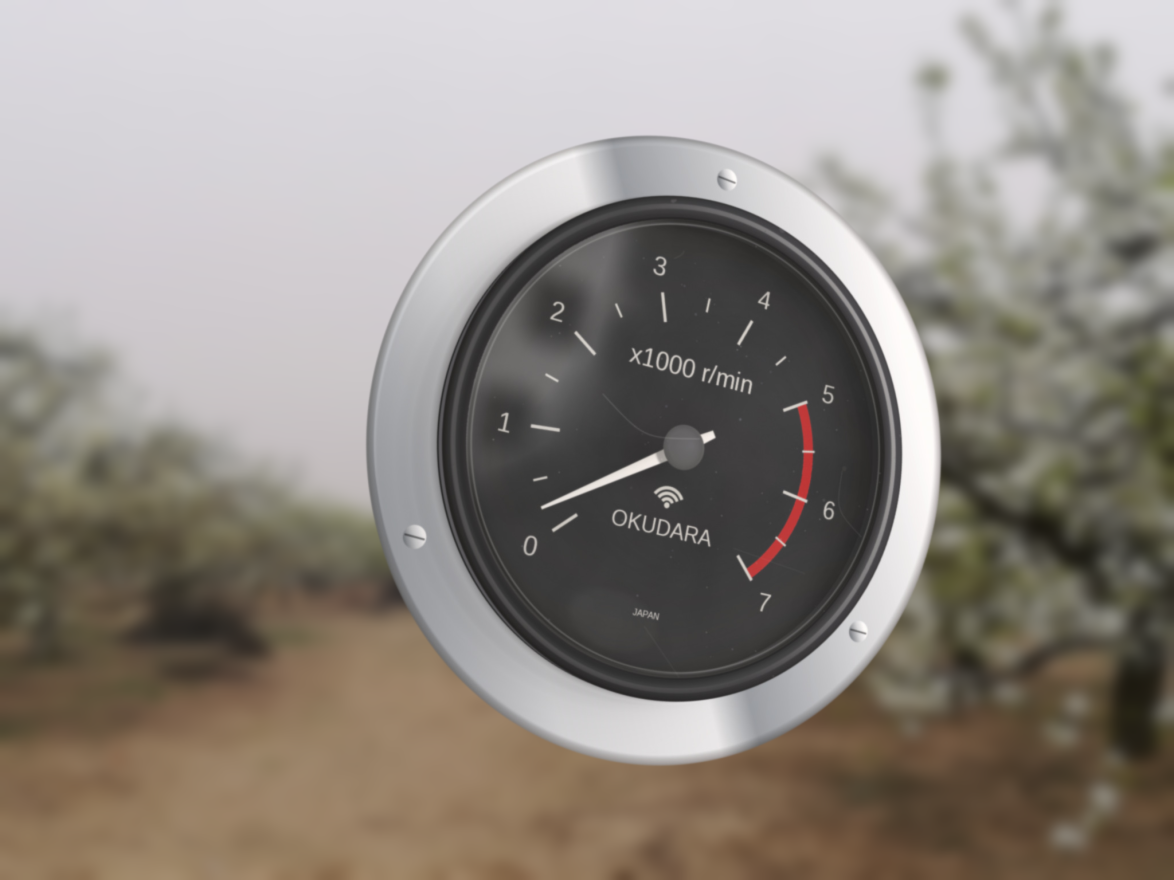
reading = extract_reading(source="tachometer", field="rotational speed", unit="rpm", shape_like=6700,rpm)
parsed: 250,rpm
